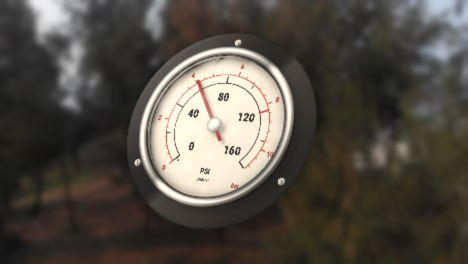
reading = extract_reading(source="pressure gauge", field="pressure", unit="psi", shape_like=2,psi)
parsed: 60,psi
